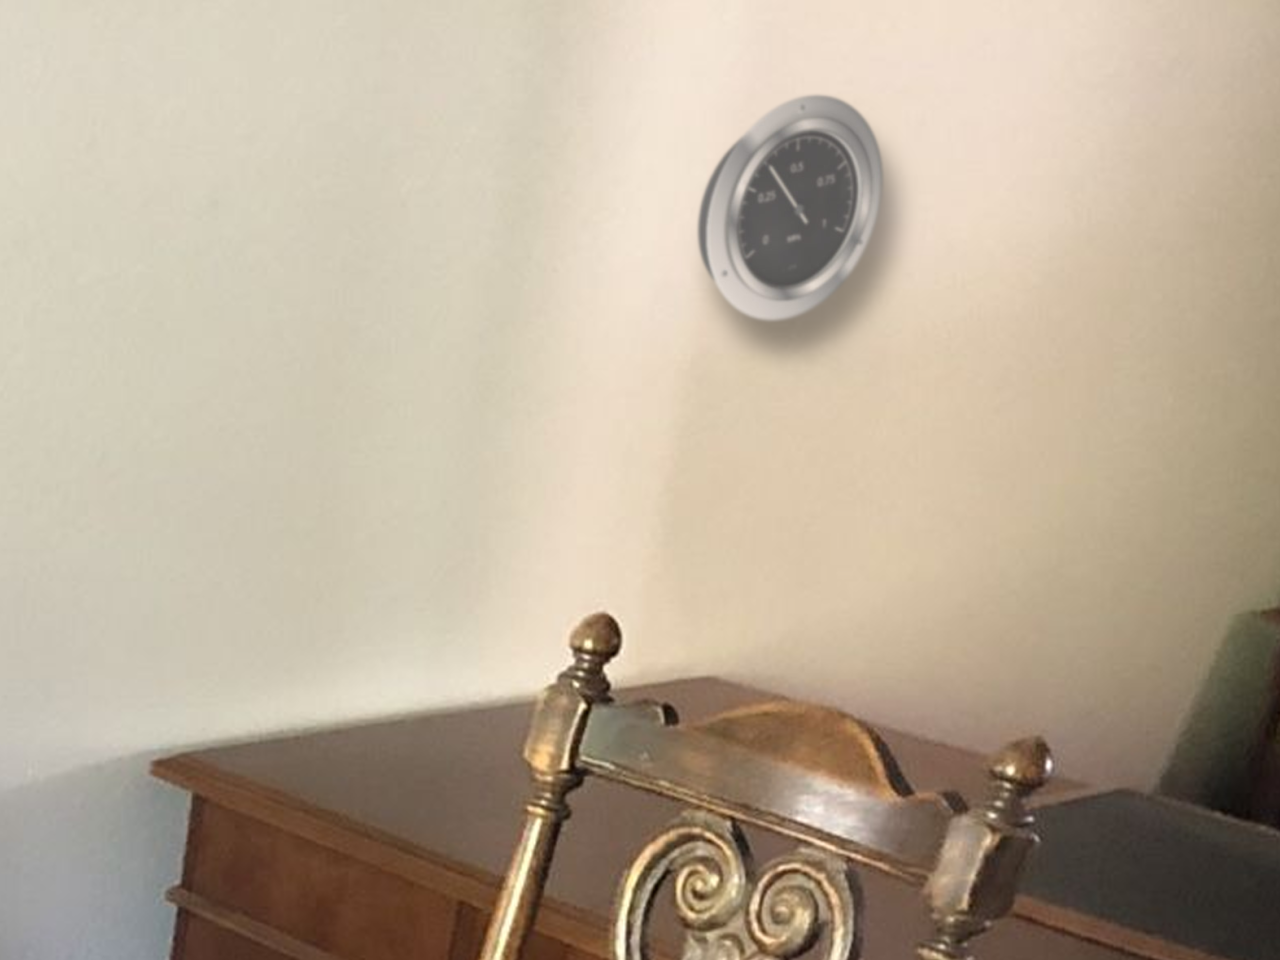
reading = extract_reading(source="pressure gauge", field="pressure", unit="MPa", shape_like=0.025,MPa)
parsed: 0.35,MPa
